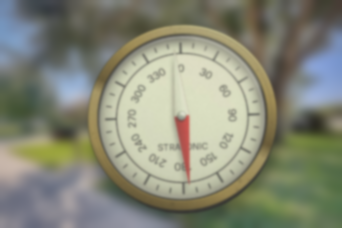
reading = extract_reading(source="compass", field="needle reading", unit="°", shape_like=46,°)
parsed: 175,°
